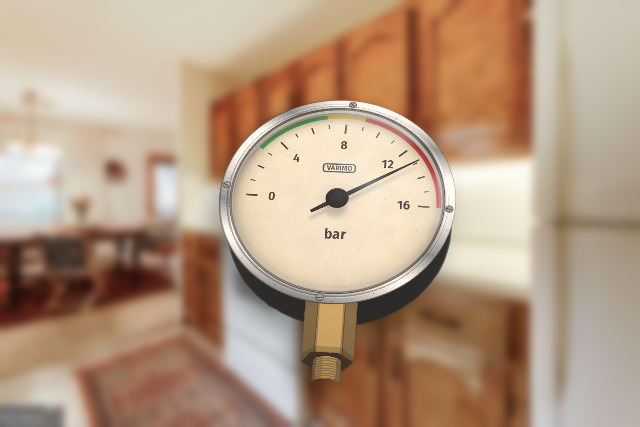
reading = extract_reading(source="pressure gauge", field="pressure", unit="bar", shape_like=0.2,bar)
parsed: 13,bar
